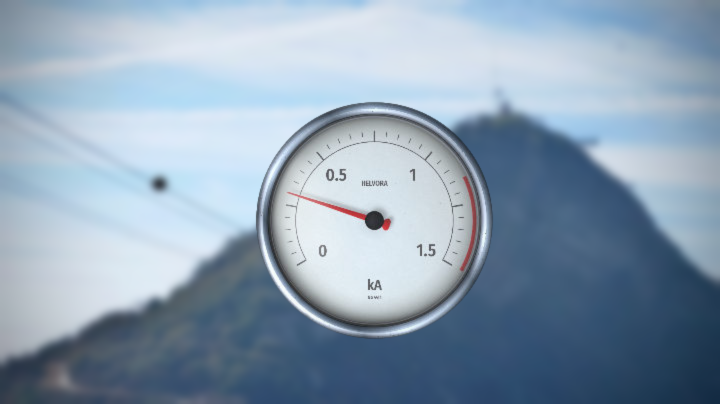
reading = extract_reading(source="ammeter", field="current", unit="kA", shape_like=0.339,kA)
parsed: 0.3,kA
